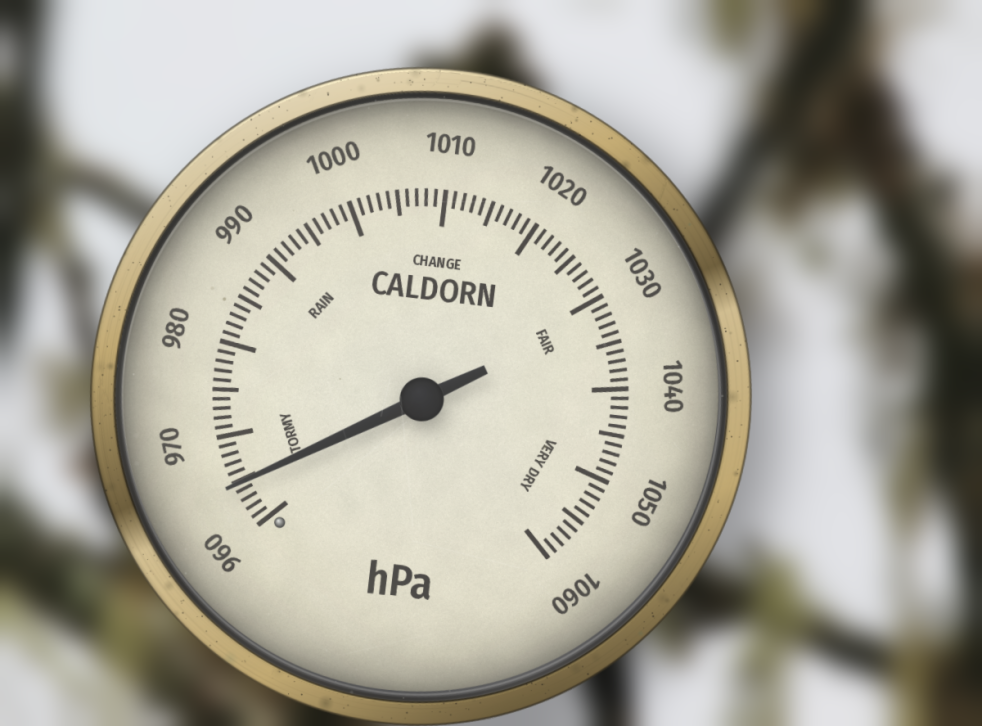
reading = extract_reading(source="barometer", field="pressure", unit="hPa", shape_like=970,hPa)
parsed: 965,hPa
